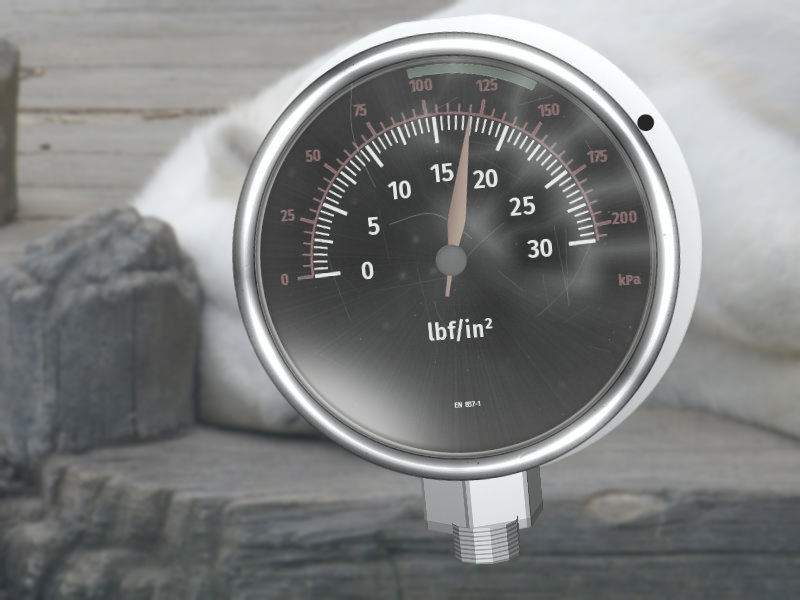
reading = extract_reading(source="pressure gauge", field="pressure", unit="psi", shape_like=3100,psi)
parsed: 17.5,psi
